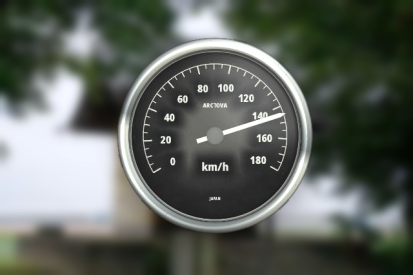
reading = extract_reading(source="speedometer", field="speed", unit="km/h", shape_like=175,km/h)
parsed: 145,km/h
